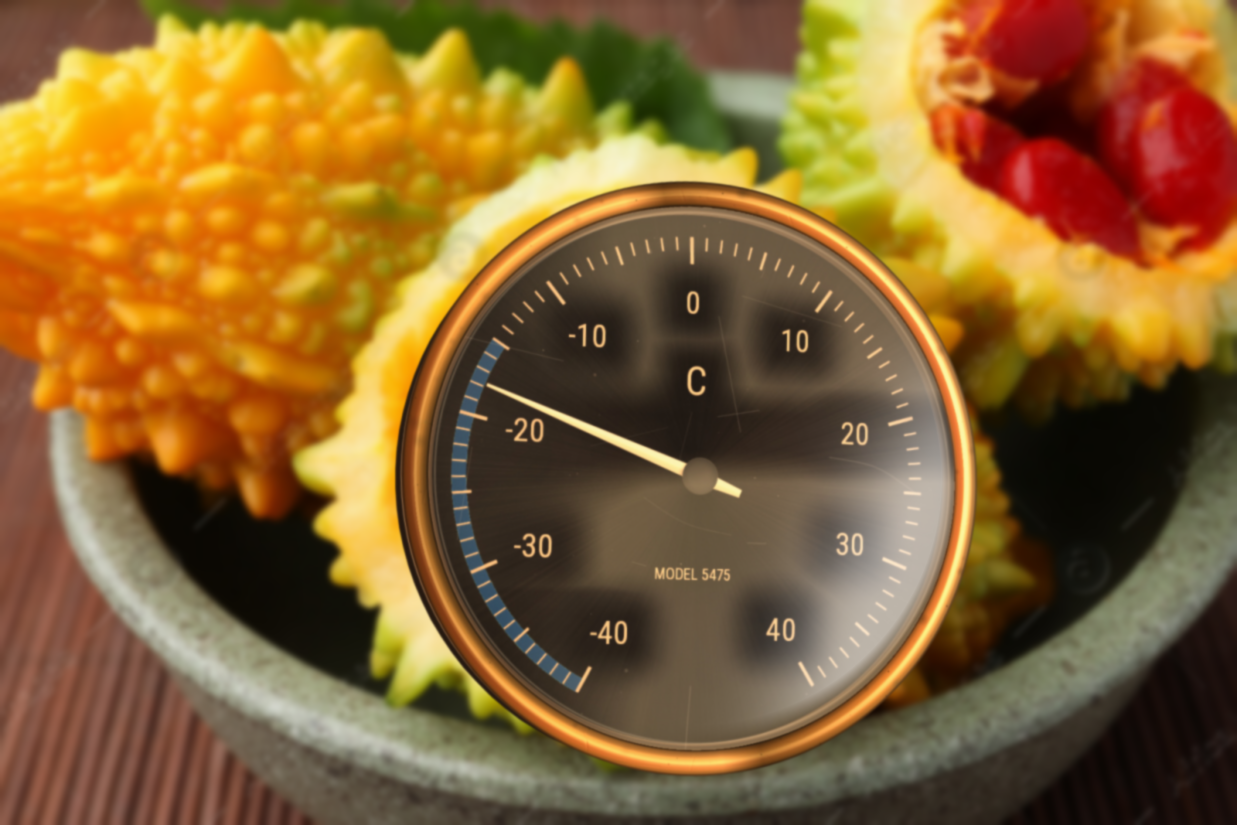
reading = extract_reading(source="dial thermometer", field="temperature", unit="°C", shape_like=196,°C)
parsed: -18,°C
